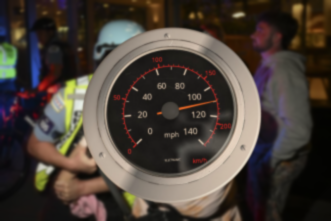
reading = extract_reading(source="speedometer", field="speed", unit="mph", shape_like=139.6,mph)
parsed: 110,mph
